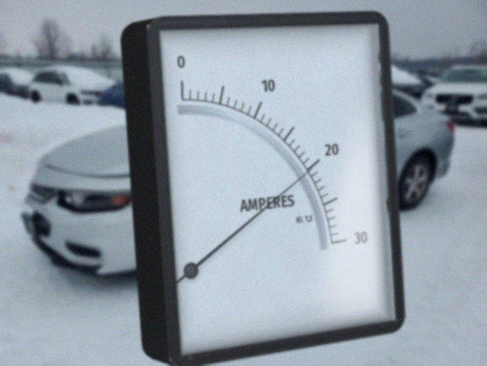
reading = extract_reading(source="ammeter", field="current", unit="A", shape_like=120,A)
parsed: 20,A
